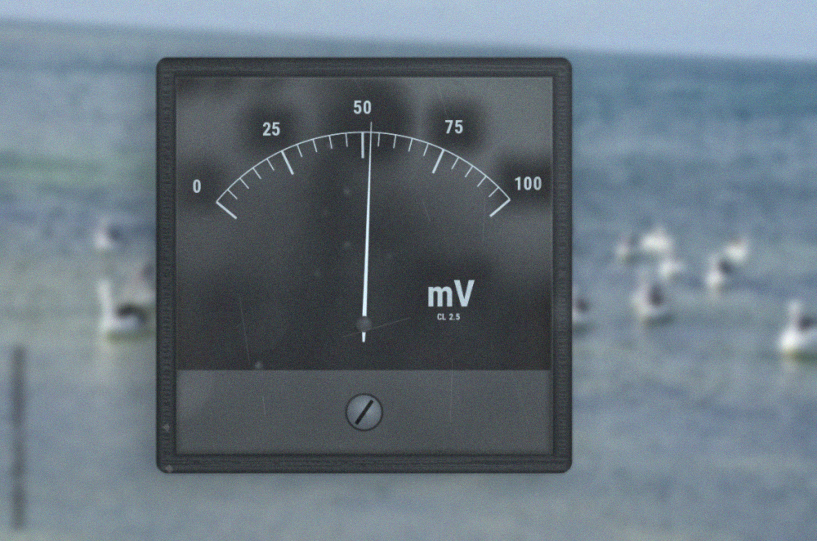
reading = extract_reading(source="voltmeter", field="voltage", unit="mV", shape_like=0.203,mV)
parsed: 52.5,mV
